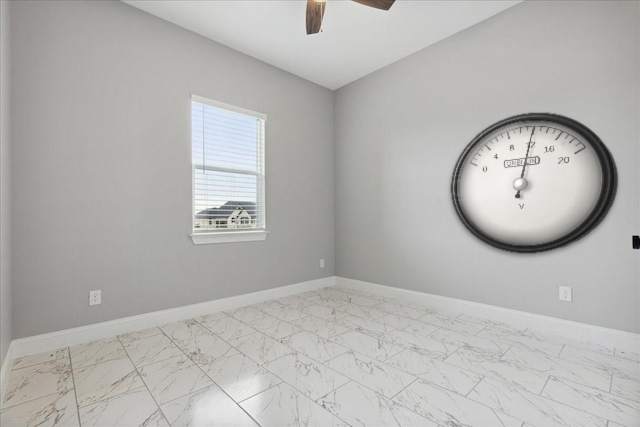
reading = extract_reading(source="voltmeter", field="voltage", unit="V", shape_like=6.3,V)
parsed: 12,V
